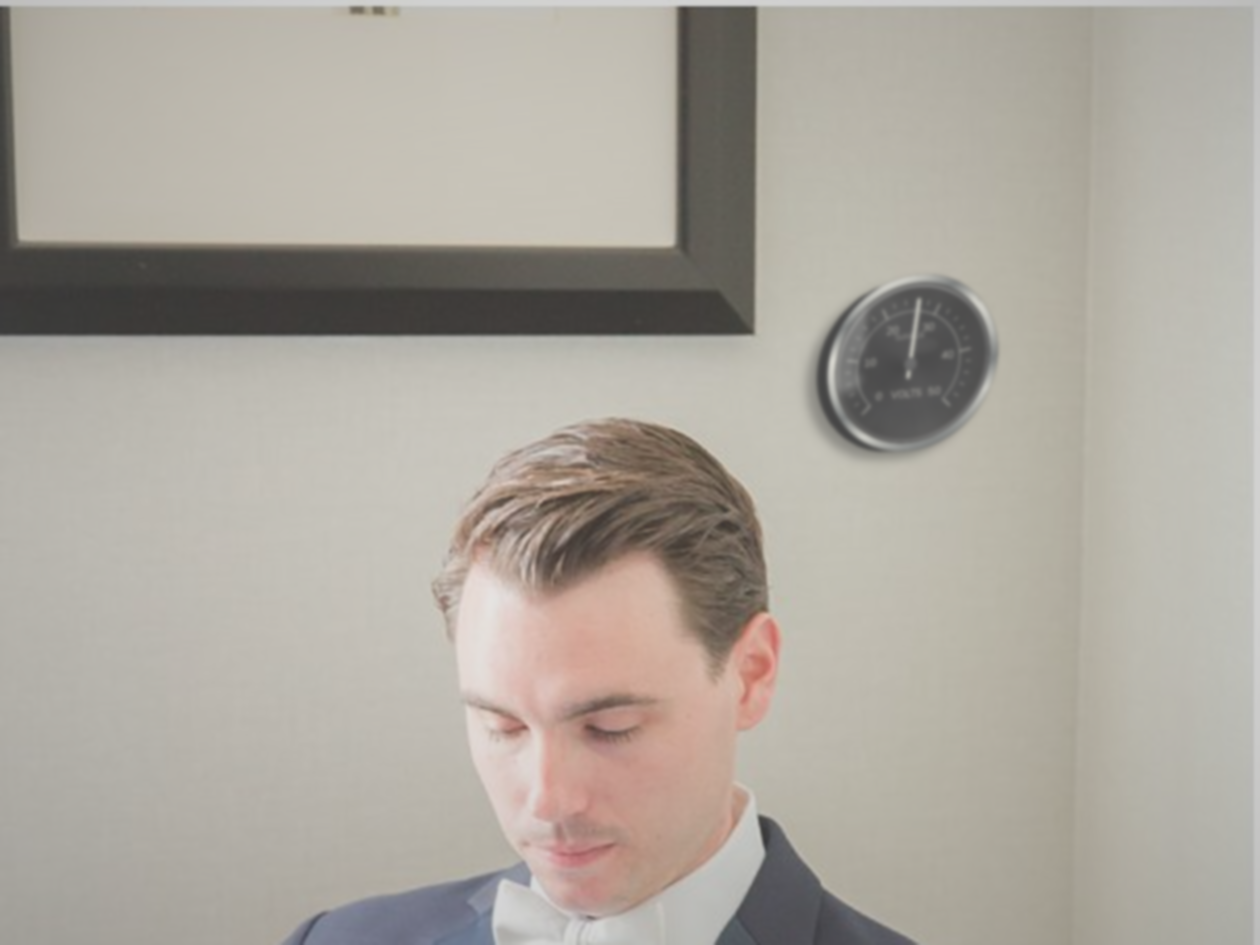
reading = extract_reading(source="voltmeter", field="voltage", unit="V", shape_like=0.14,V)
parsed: 26,V
